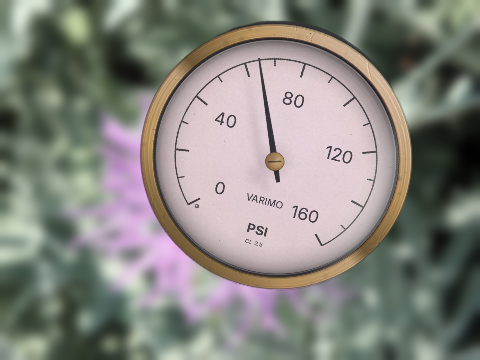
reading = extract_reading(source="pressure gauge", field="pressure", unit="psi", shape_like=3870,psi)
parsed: 65,psi
